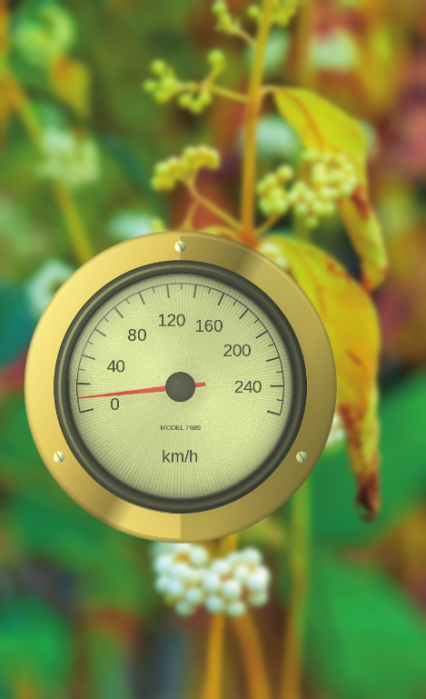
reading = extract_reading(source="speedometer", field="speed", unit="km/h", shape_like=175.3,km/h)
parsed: 10,km/h
